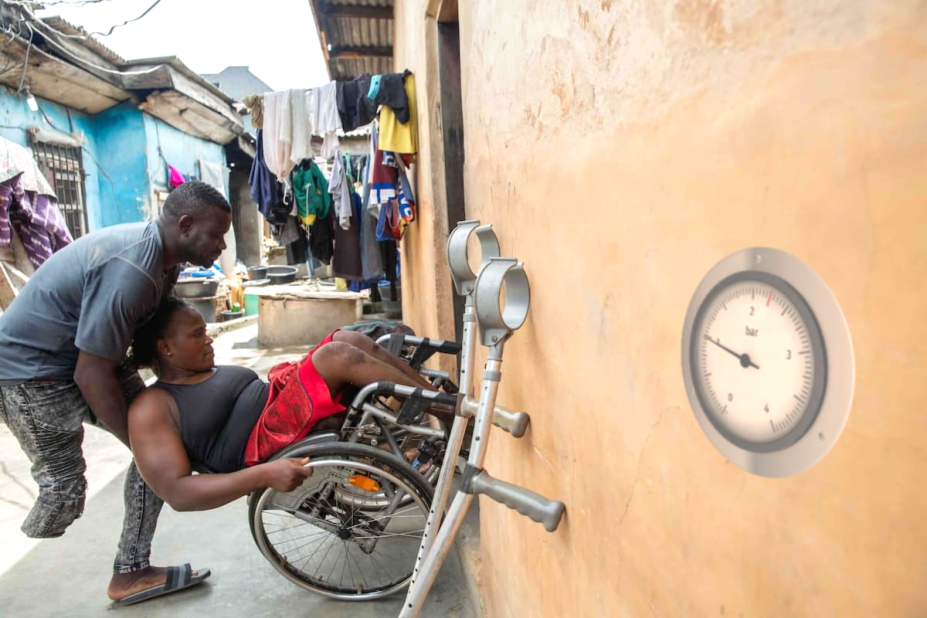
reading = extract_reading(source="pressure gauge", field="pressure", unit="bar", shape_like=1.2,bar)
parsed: 1,bar
